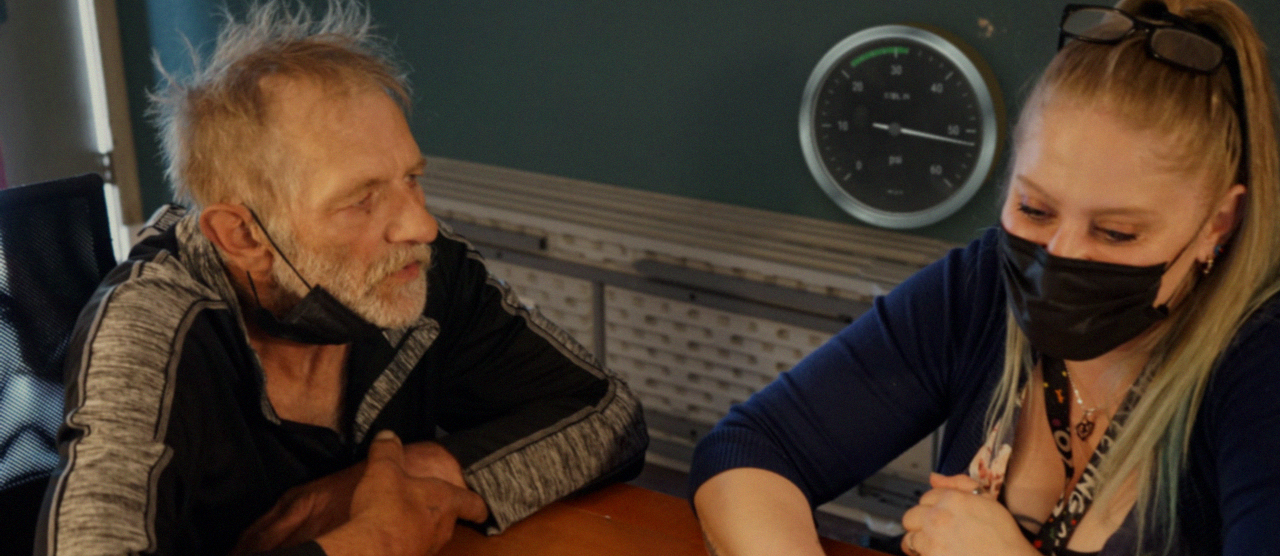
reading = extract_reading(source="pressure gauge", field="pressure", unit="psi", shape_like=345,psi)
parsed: 52,psi
